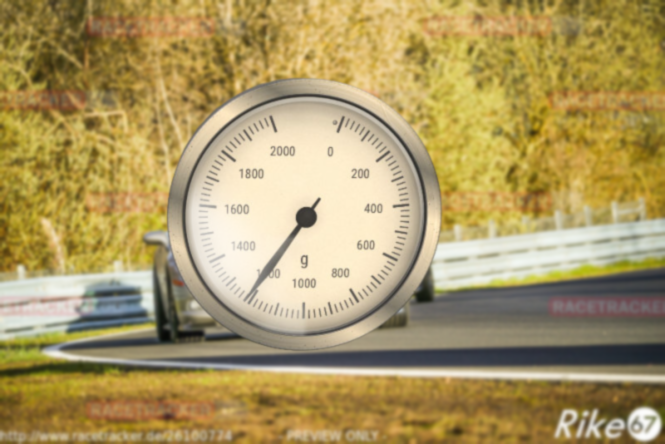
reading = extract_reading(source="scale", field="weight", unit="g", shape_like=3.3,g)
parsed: 1220,g
